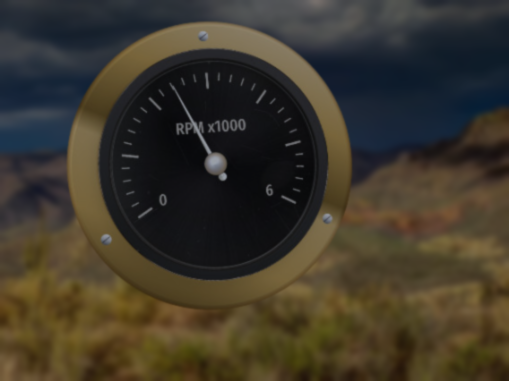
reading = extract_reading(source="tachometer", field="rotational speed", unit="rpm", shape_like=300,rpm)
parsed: 2400,rpm
